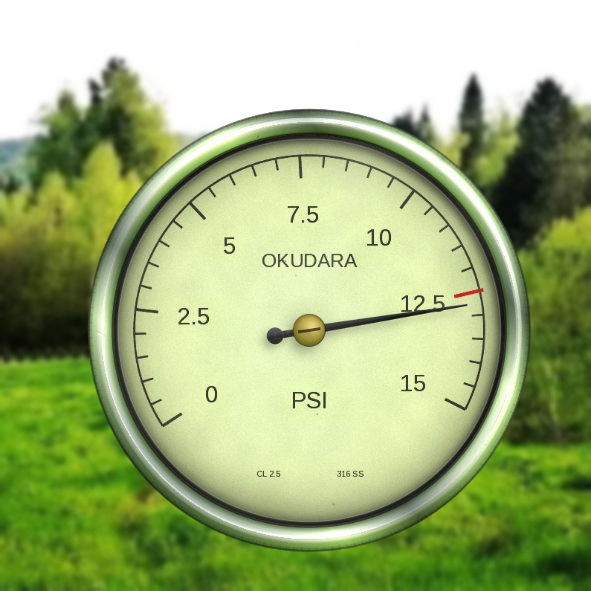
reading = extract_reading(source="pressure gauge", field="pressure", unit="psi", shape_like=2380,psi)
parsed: 12.75,psi
